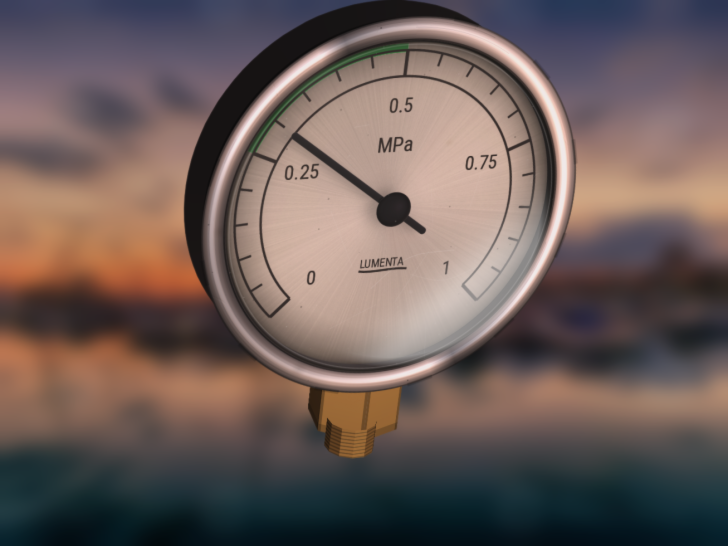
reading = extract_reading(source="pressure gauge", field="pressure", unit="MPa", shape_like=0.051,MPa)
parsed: 0.3,MPa
